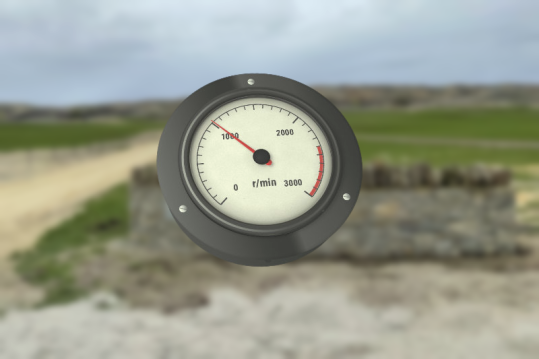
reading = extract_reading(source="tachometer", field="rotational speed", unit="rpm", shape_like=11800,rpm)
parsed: 1000,rpm
